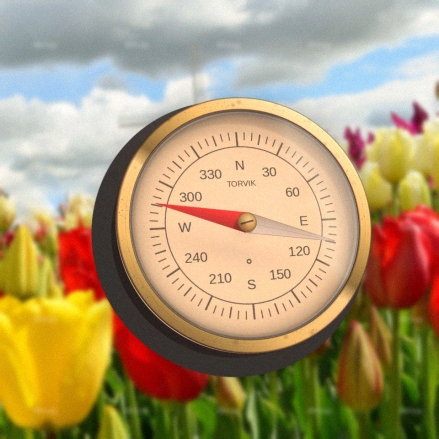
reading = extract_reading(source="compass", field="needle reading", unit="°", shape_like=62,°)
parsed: 285,°
